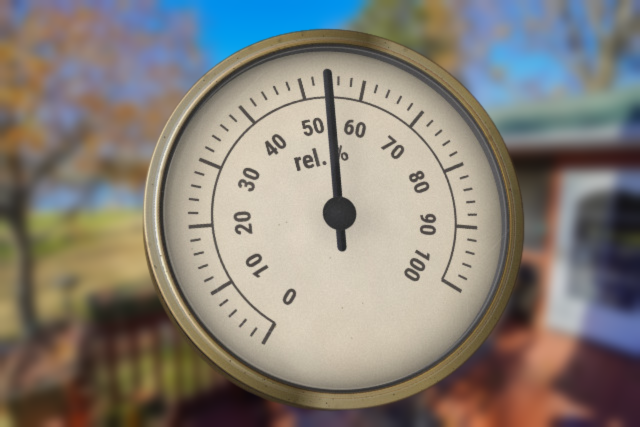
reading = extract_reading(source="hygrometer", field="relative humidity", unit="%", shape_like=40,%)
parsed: 54,%
